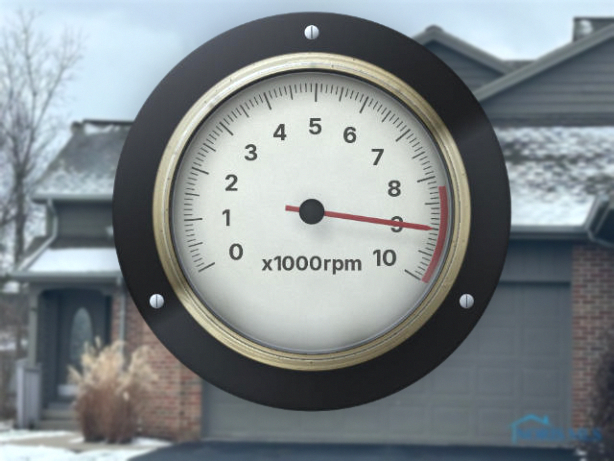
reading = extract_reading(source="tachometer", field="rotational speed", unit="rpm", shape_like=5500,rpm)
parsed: 9000,rpm
